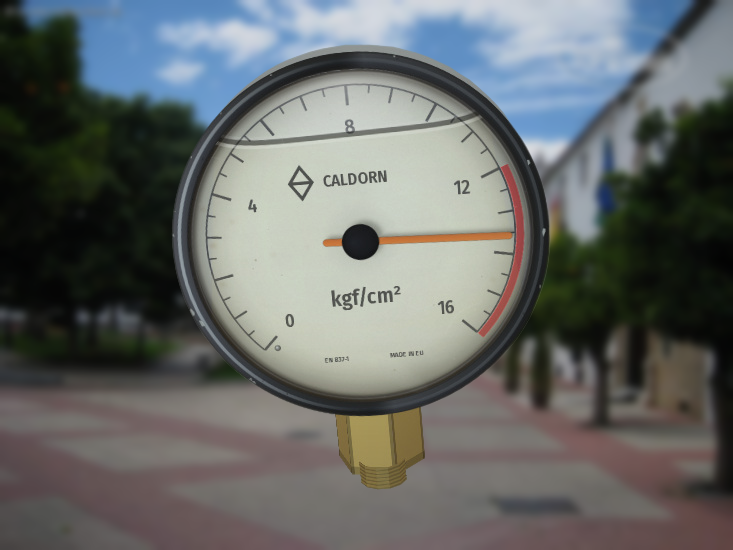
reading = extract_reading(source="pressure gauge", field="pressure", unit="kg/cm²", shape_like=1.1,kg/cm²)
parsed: 13.5,kg/cm²
